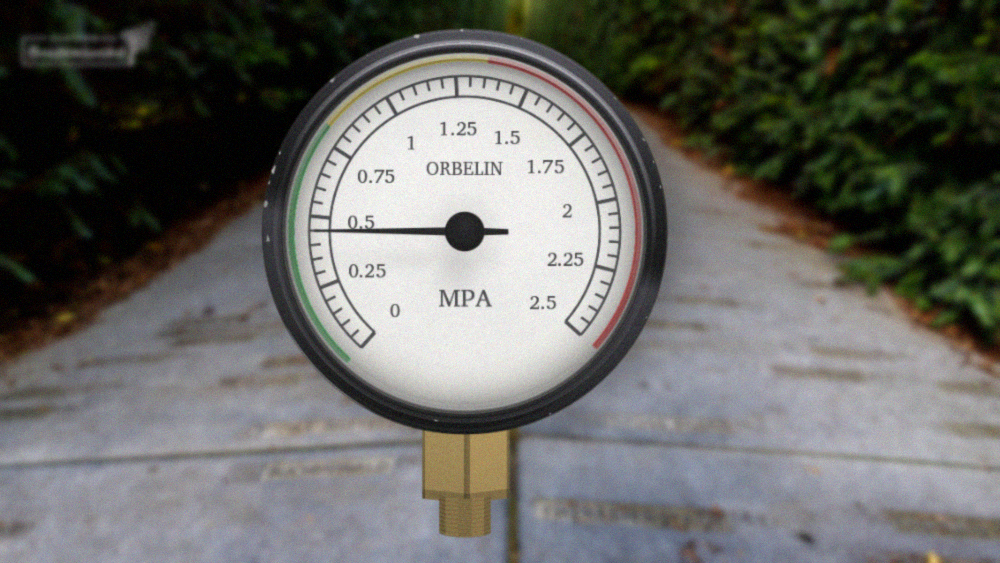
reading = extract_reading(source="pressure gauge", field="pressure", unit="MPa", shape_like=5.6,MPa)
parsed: 0.45,MPa
